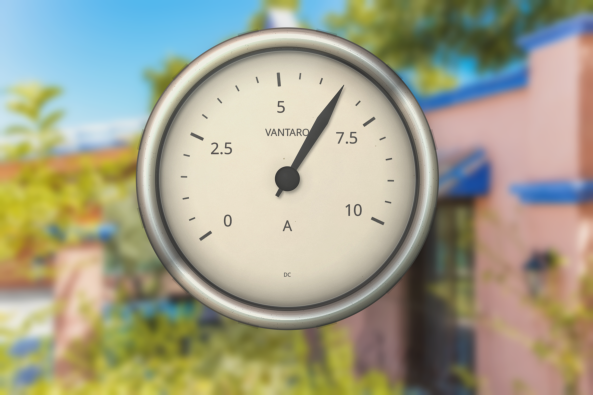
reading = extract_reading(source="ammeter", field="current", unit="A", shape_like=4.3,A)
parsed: 6.5,A
